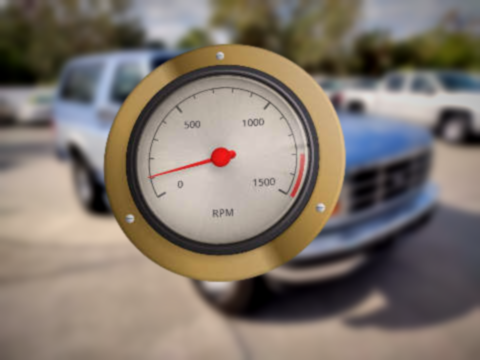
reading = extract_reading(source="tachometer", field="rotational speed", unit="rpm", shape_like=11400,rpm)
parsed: 100,rpm
